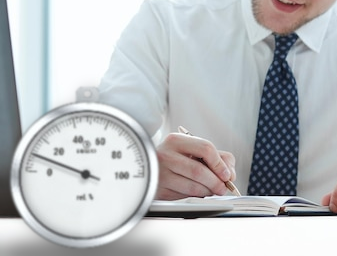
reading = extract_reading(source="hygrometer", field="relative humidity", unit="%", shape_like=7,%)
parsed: 10,%
